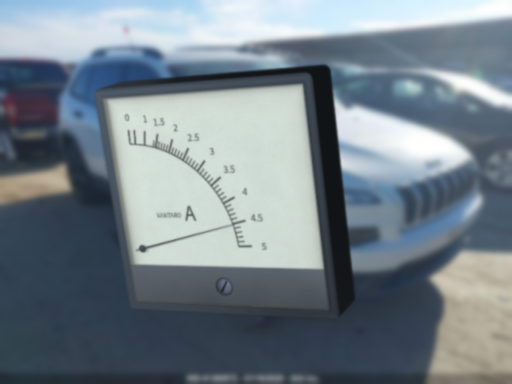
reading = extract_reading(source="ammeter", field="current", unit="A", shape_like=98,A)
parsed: 4.5,A
